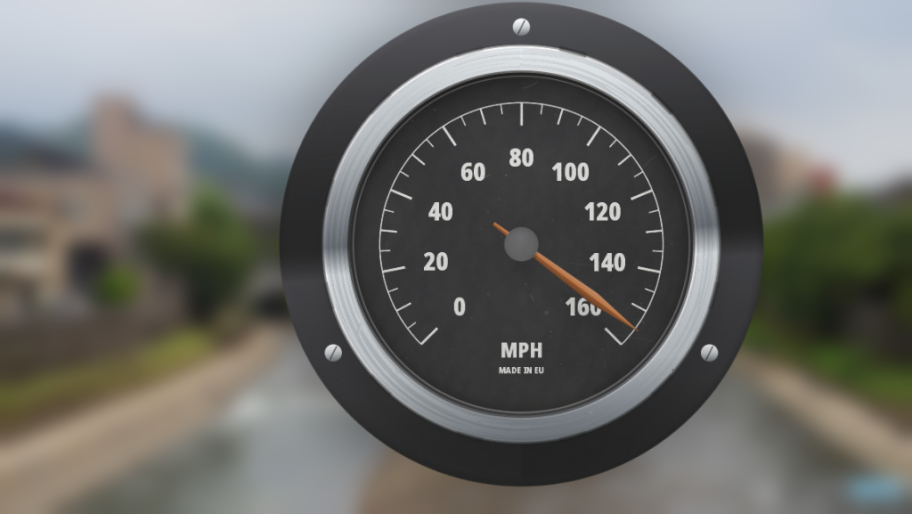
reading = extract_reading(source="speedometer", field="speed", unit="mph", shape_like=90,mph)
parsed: 155,mph
